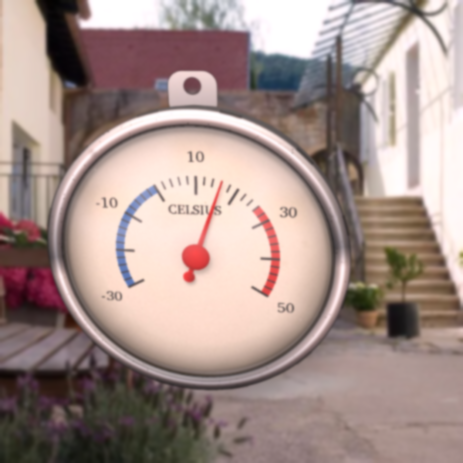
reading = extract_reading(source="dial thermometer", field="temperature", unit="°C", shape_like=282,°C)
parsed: 16,°C
